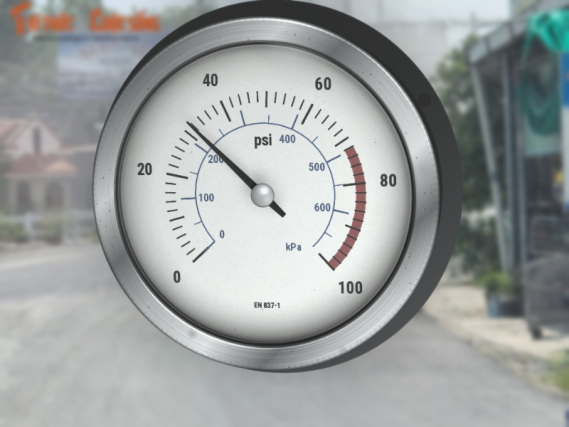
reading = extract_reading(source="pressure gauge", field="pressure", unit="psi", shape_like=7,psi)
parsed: 32,psi
